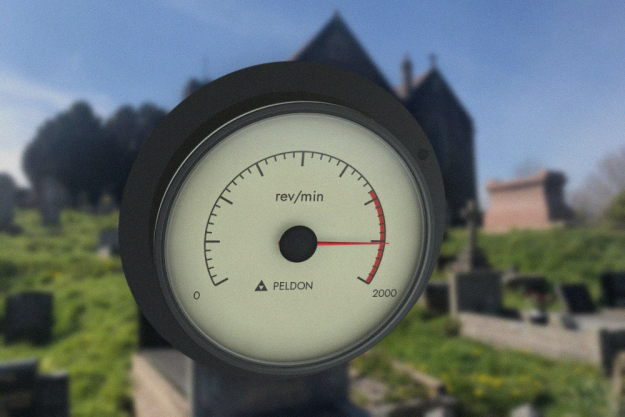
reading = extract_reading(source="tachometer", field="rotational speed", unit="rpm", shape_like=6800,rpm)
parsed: 1750,rpm
